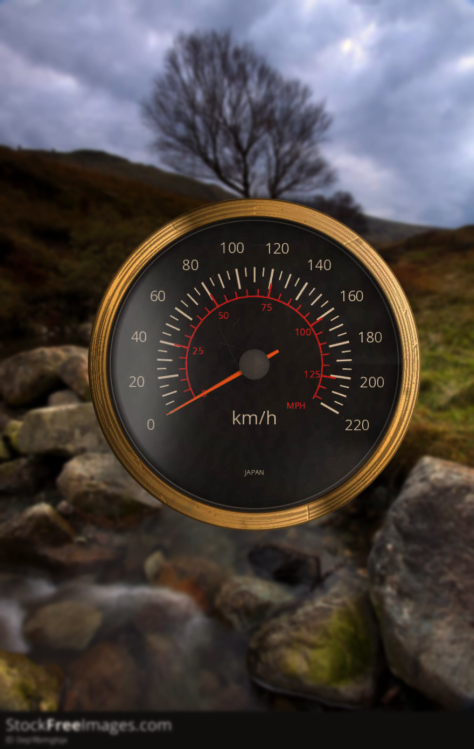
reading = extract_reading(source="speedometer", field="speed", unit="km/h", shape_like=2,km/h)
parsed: 0,km/h
